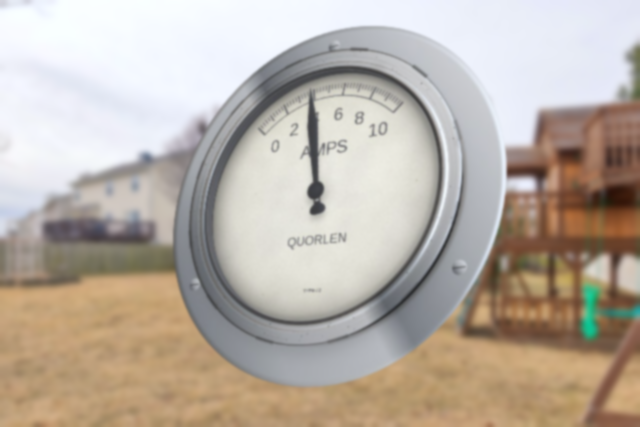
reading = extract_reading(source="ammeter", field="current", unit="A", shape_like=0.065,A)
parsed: 4,A
